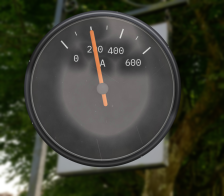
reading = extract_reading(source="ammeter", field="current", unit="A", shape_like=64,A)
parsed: 200,A
